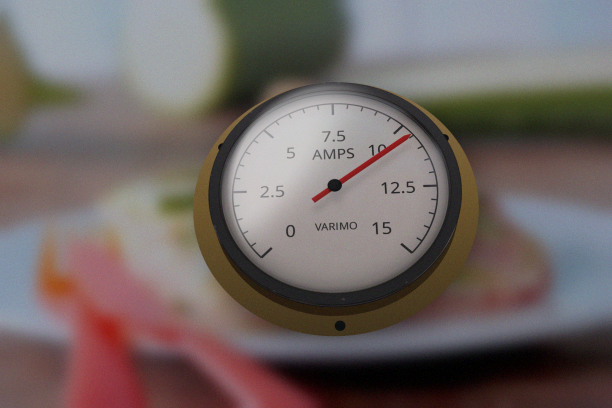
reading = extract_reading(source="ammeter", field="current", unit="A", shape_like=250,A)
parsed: 10.5,A
